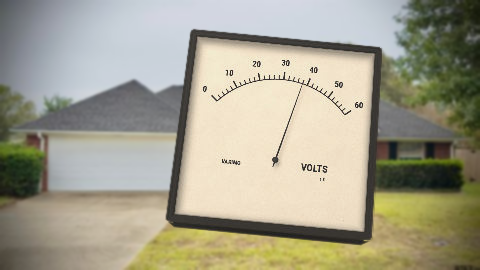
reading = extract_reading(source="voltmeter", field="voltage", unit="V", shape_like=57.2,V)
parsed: 38,V
